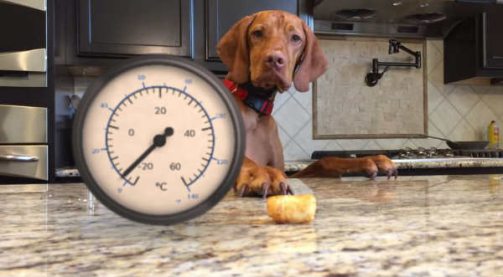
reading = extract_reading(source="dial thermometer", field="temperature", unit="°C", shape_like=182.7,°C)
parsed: -16,°C
